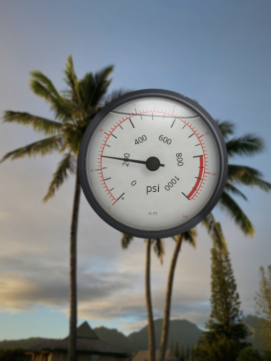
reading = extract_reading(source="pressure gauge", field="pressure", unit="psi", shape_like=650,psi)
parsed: 200,psi
